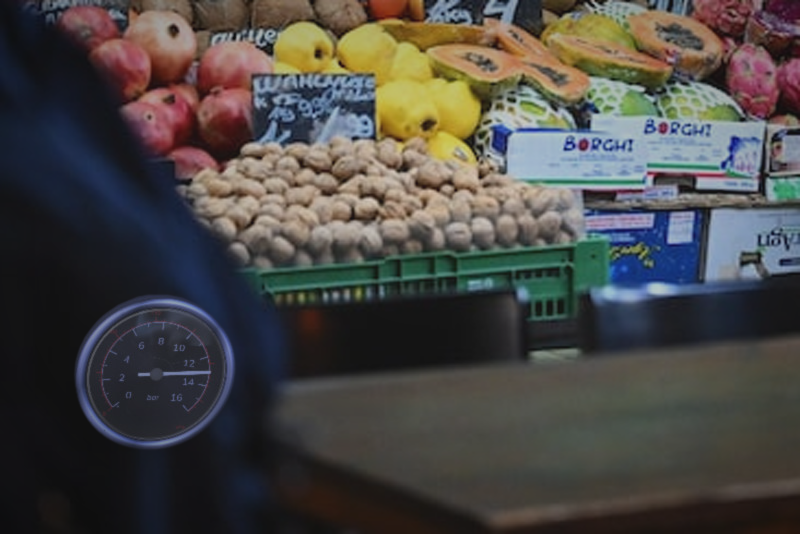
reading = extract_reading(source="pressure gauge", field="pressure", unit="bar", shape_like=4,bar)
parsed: 13,bar
